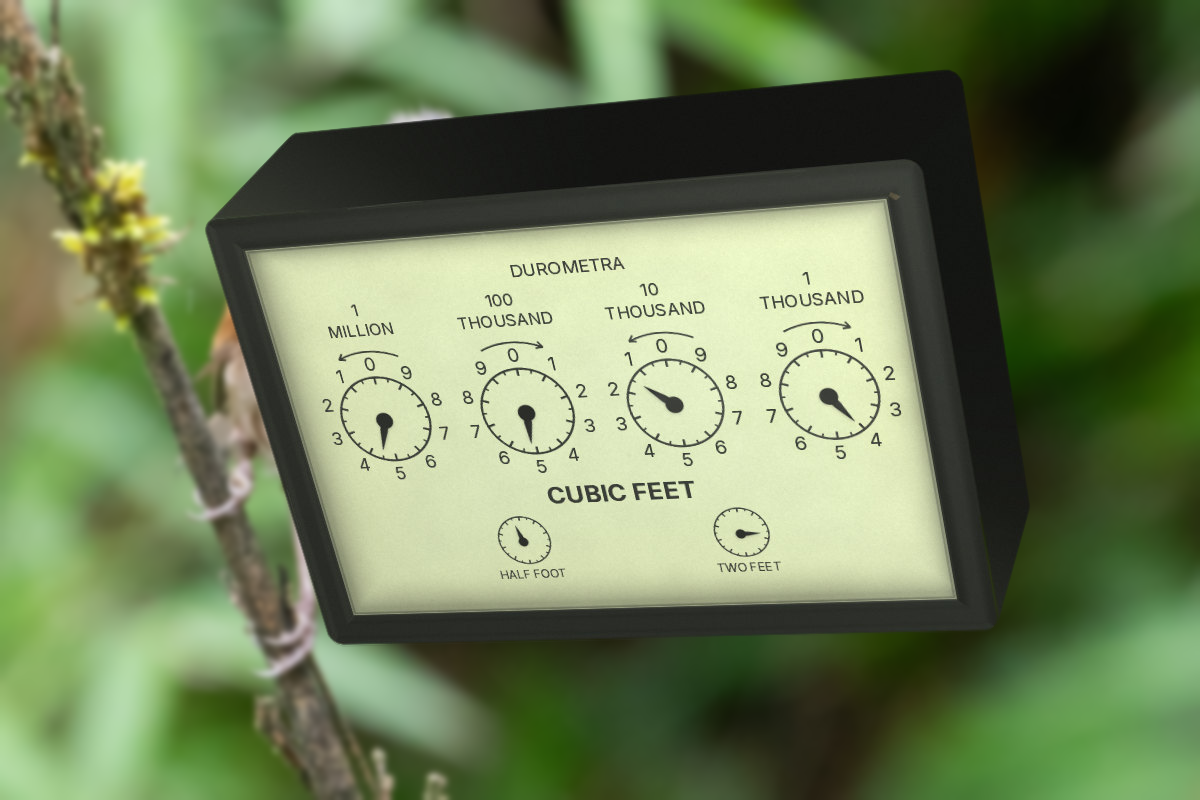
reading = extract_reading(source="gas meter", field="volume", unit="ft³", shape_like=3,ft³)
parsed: 451400,ft³
